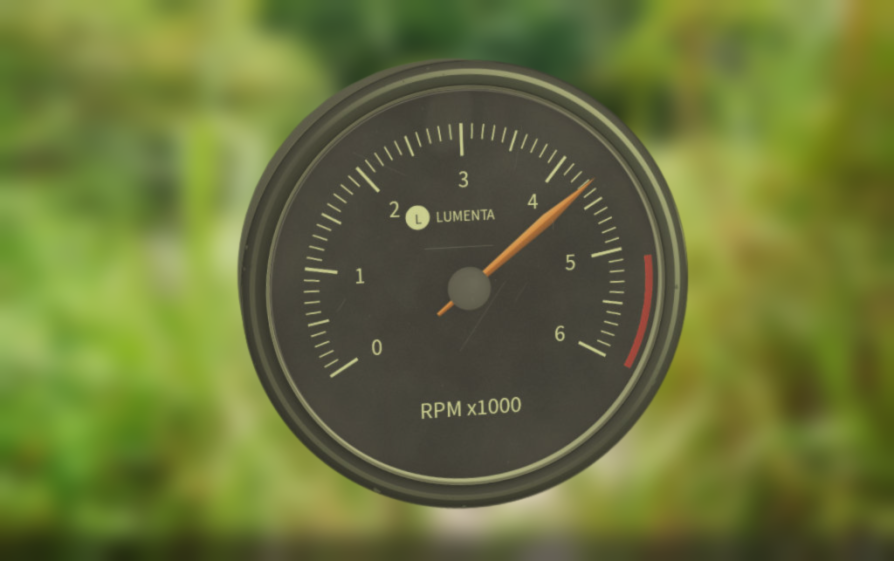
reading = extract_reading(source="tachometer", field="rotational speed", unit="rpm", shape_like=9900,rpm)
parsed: 4300,rpm
